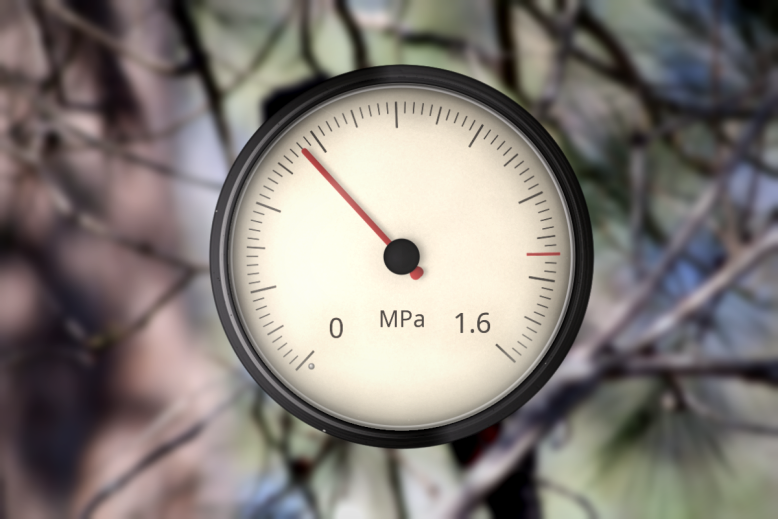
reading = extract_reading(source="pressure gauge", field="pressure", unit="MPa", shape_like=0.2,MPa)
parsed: 0.56,MPa
